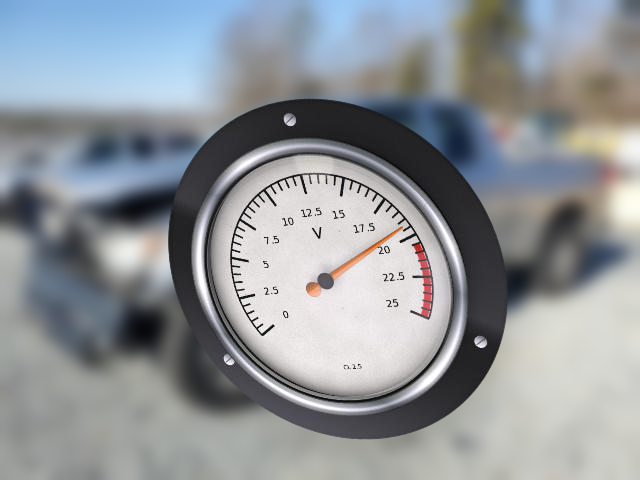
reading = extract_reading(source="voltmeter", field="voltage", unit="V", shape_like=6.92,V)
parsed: 19.25,V
